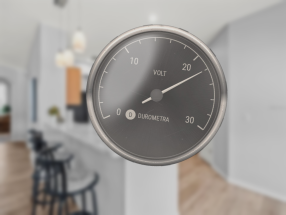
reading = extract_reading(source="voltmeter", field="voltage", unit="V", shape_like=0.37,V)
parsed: 22,V
